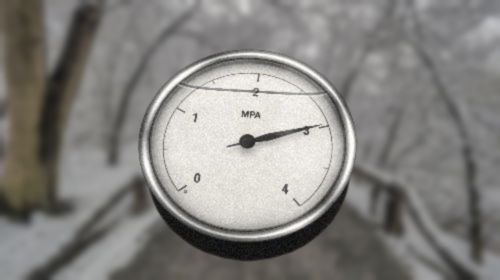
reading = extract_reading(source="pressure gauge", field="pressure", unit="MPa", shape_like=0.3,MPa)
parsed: 3,MPa
